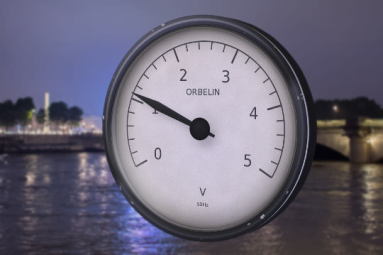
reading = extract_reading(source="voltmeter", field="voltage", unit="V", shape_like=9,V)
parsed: 1.1,V
